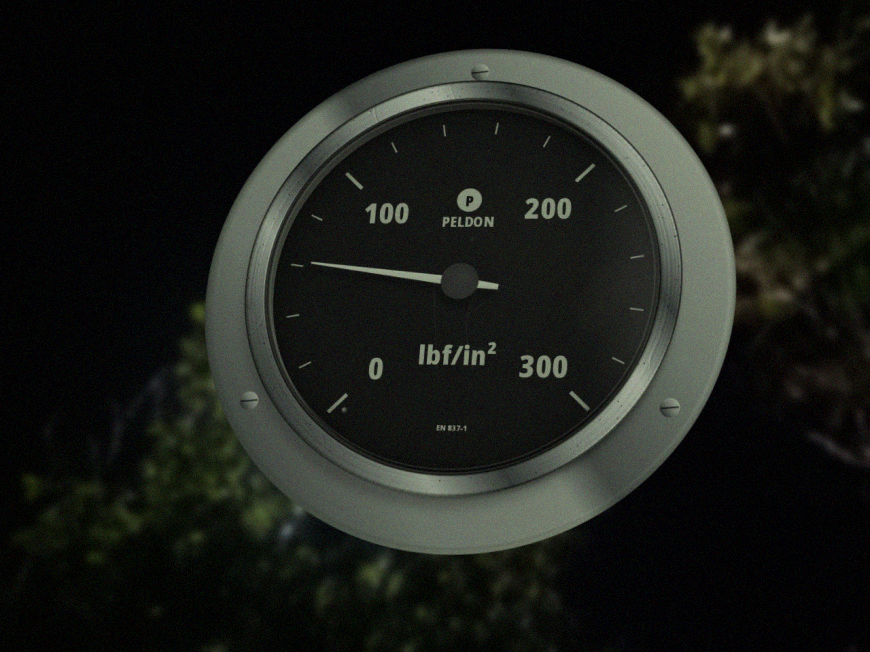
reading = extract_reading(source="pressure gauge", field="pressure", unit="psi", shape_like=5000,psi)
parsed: 60,psi
